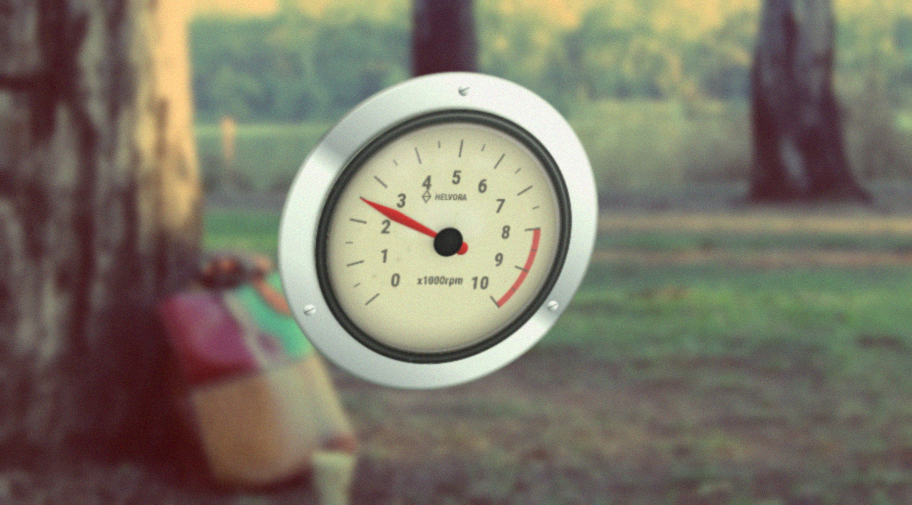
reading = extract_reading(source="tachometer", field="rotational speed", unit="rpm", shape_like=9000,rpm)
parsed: 2500,rpm
